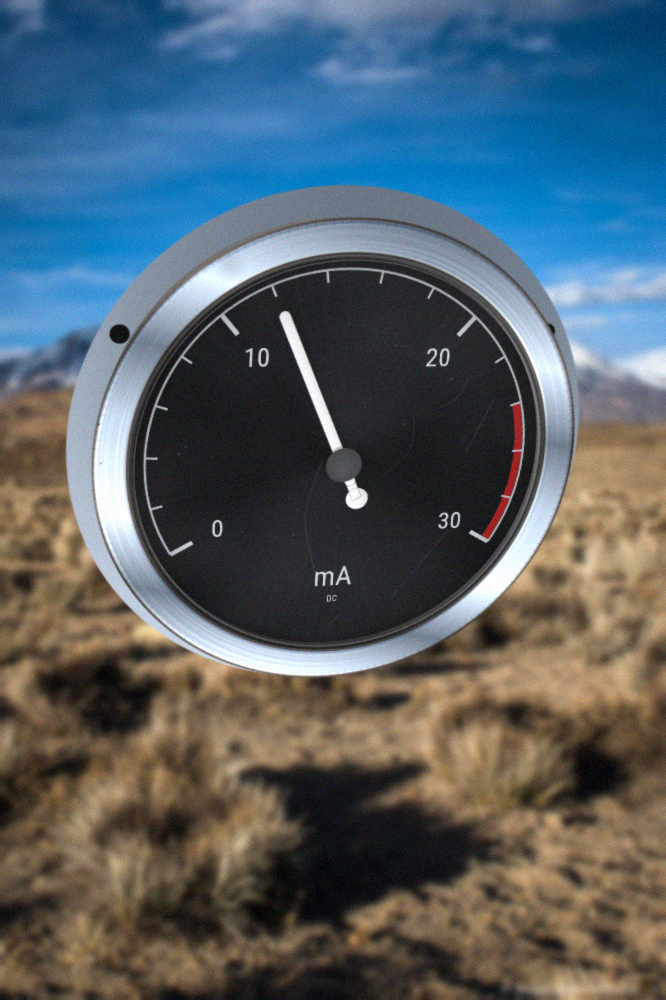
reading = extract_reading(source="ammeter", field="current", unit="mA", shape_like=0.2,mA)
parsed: 12,mA
